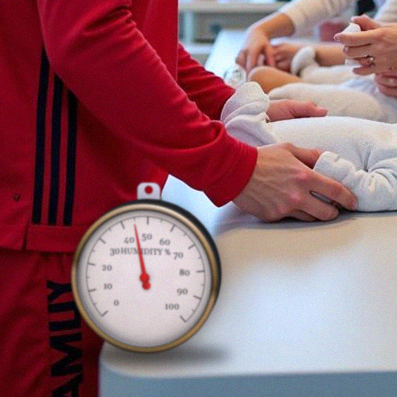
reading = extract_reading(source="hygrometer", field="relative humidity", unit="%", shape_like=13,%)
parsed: 45,%
